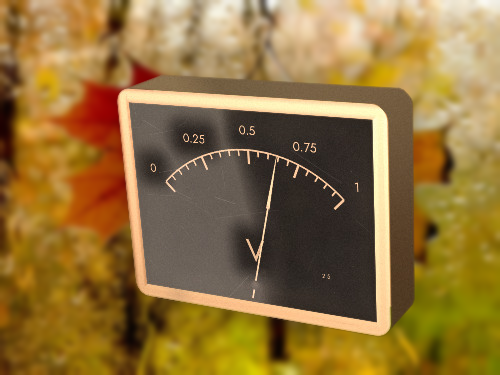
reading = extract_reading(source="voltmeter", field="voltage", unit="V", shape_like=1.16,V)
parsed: 0.65,V
